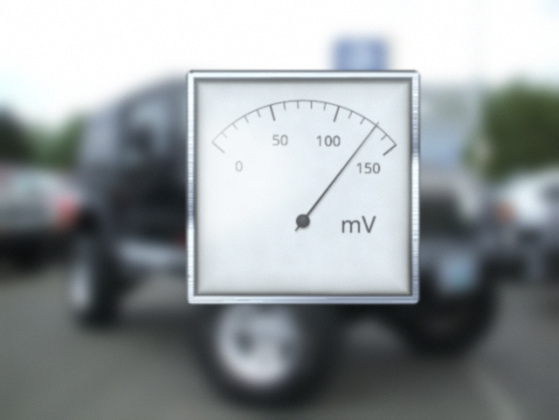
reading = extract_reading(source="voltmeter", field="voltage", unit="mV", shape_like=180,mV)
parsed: 130,mV
